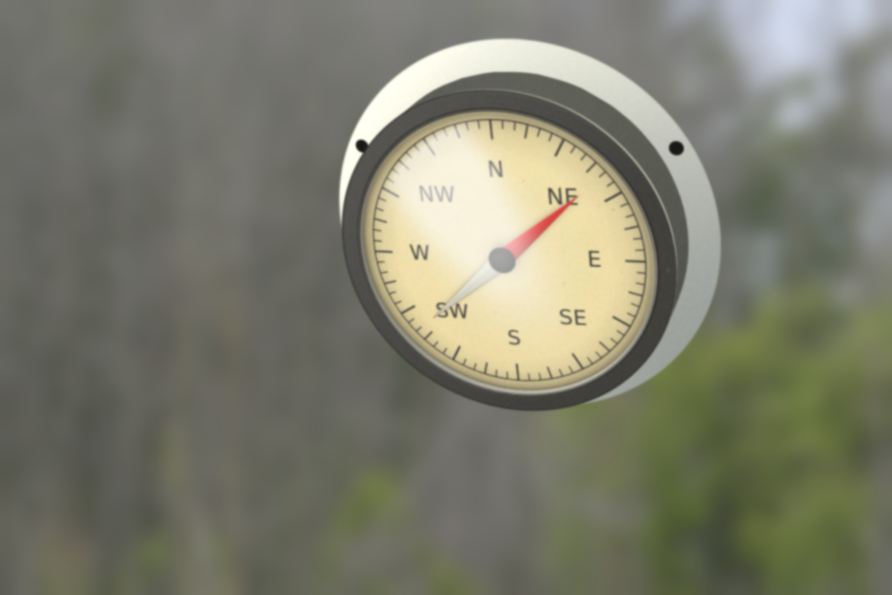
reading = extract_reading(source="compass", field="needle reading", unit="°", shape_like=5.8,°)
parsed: 50,°
